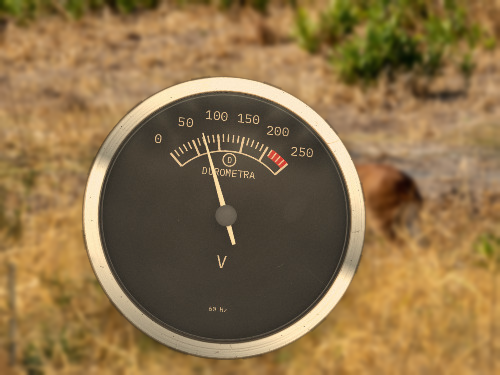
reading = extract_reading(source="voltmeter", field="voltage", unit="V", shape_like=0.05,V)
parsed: 70,V
